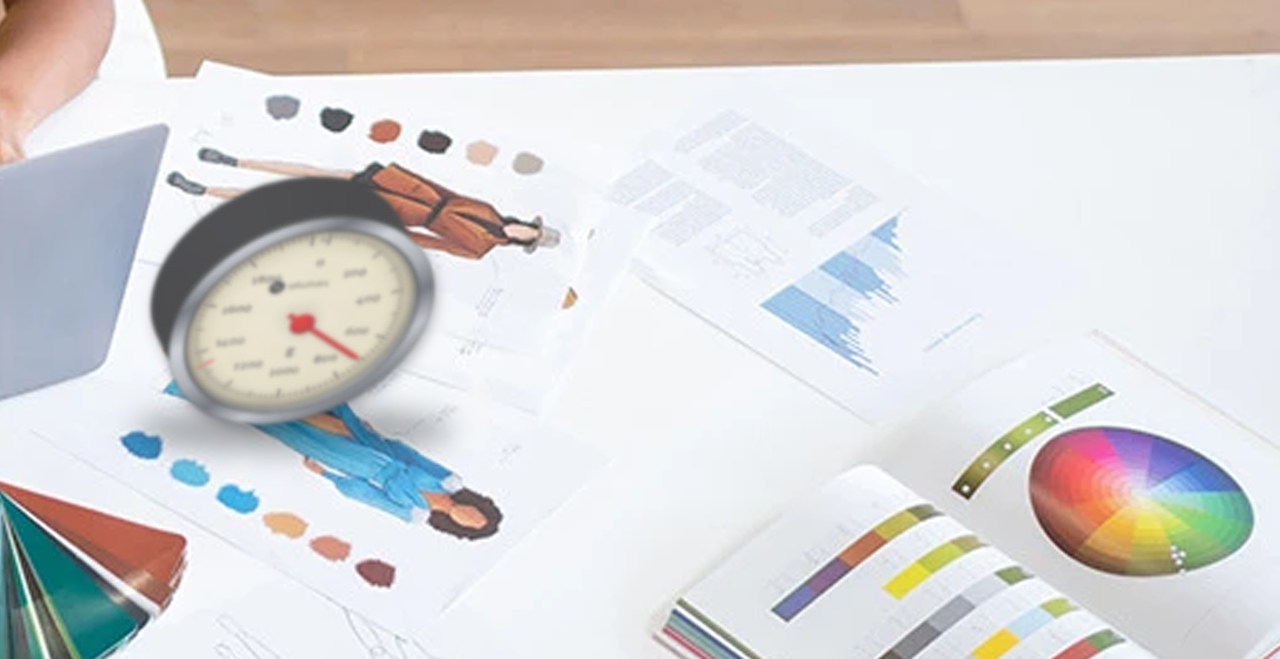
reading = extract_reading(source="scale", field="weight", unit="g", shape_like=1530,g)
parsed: 700,g
